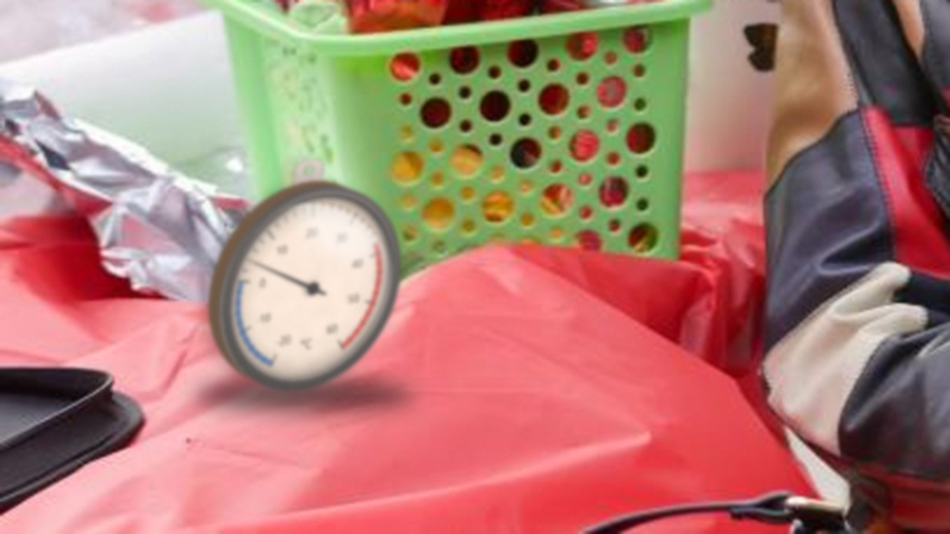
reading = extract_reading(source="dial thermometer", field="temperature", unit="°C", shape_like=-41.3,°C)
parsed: 4,°C
